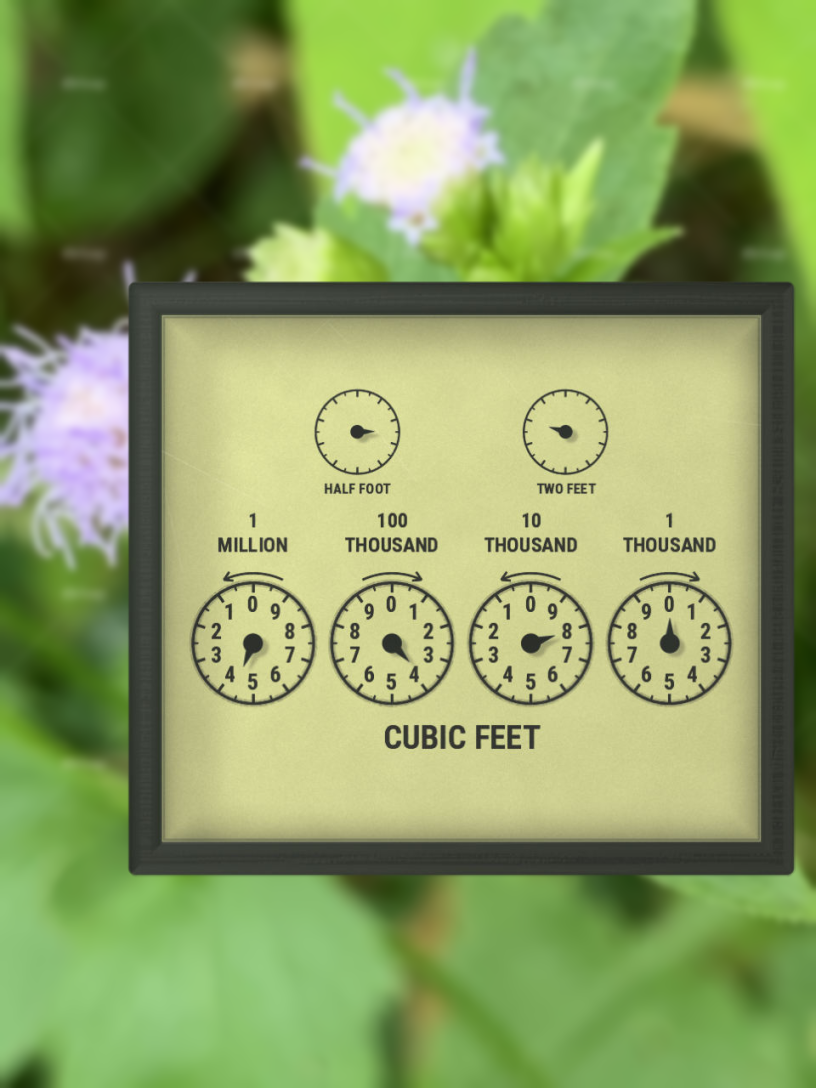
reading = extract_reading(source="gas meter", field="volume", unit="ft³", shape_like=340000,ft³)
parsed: 438000,ft³
